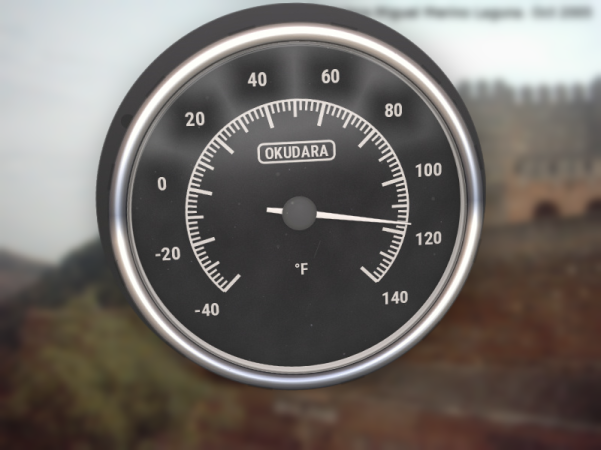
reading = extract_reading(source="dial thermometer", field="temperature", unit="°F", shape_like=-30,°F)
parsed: 116,°F
